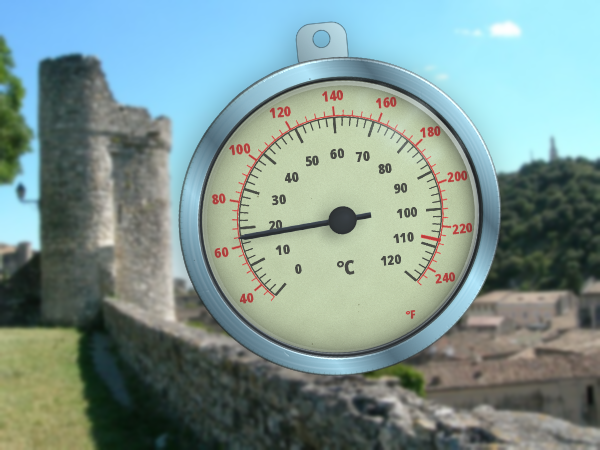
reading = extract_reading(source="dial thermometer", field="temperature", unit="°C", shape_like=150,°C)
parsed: 18,°C
